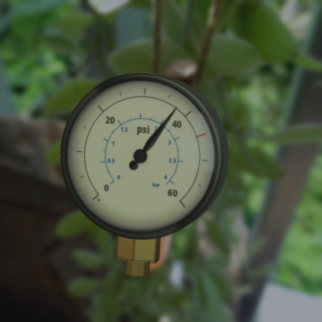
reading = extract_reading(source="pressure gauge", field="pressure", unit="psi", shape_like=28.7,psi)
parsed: 37.5,psi
